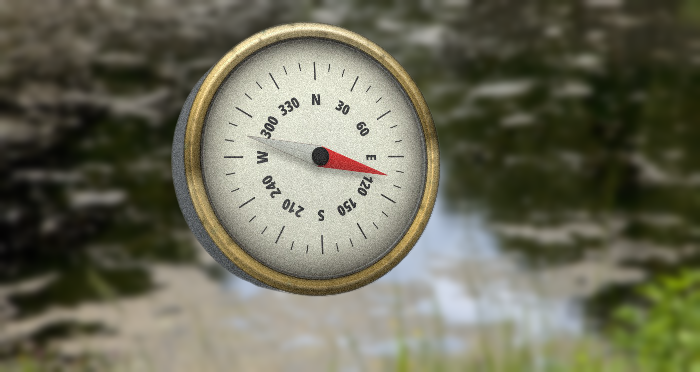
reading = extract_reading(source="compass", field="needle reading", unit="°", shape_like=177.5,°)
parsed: 105,°
